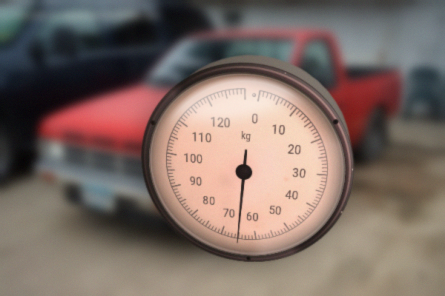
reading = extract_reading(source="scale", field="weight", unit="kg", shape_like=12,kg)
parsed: 65,kg
